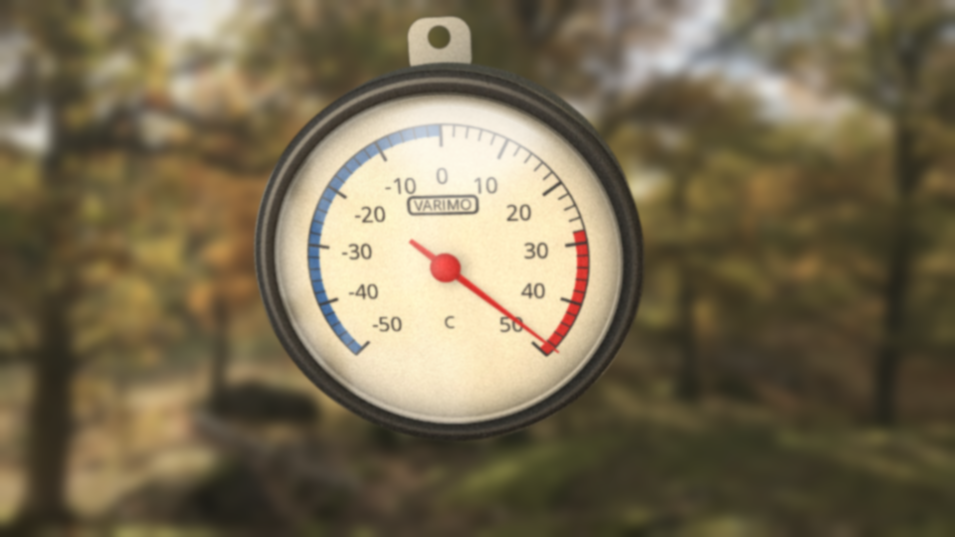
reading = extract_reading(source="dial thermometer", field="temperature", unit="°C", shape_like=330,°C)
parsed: 48,°C
